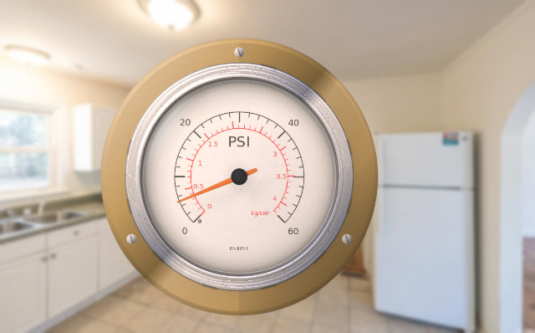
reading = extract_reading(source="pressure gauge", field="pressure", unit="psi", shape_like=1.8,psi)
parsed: 5,psi
